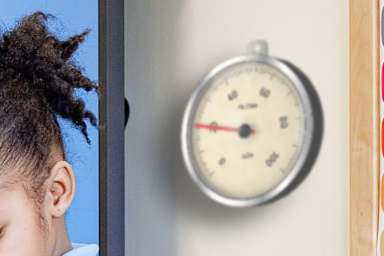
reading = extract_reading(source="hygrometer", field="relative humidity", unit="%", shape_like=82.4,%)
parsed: 20,%
